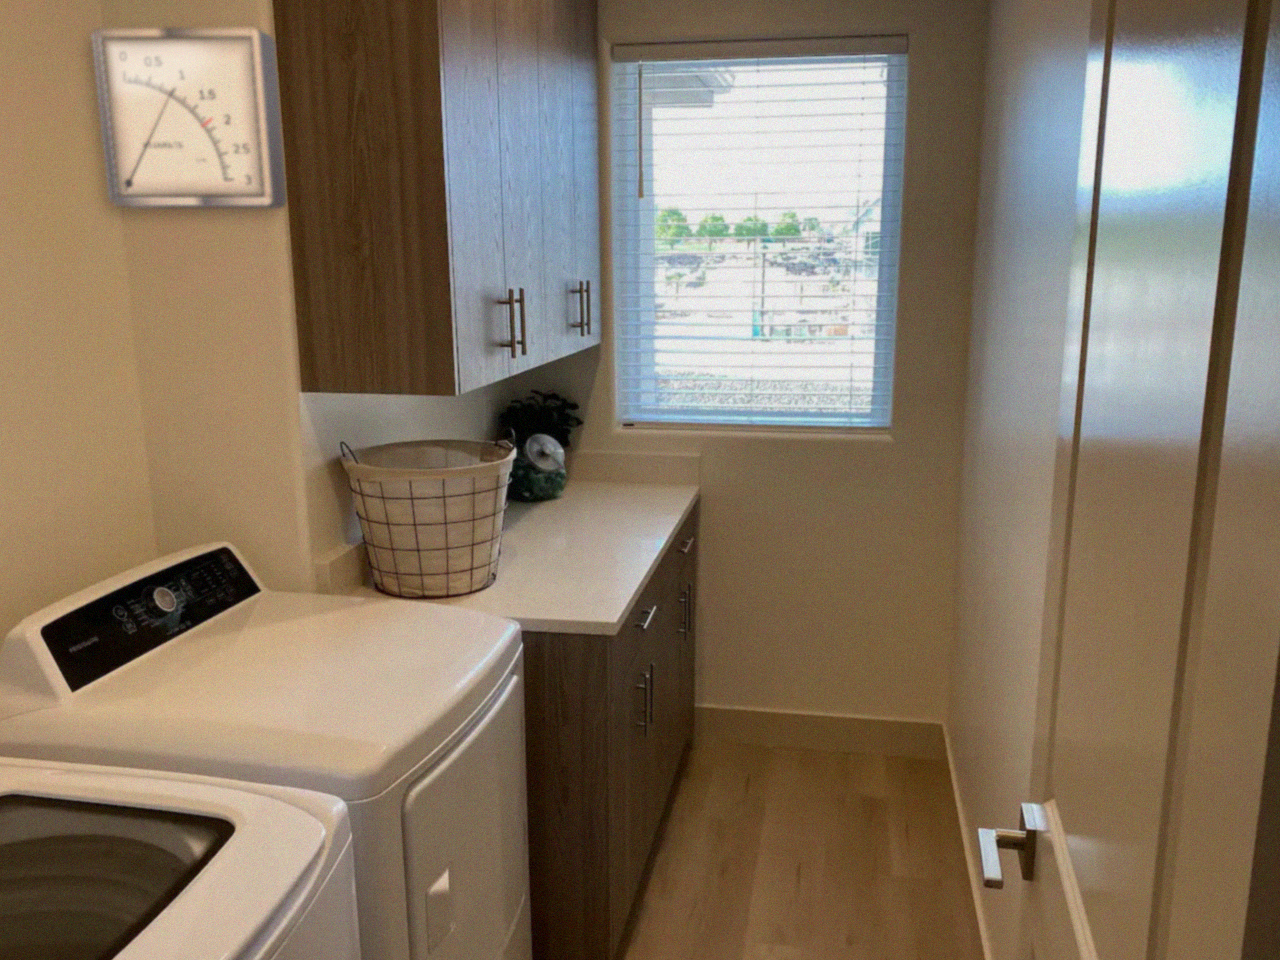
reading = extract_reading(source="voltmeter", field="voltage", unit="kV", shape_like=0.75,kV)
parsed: 1,kV
